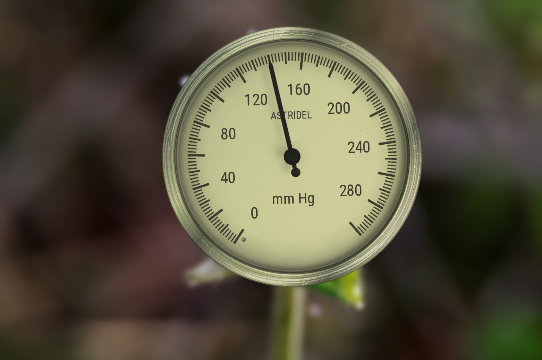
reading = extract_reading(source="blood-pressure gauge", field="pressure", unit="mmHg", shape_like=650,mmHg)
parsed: 140,mmHg
